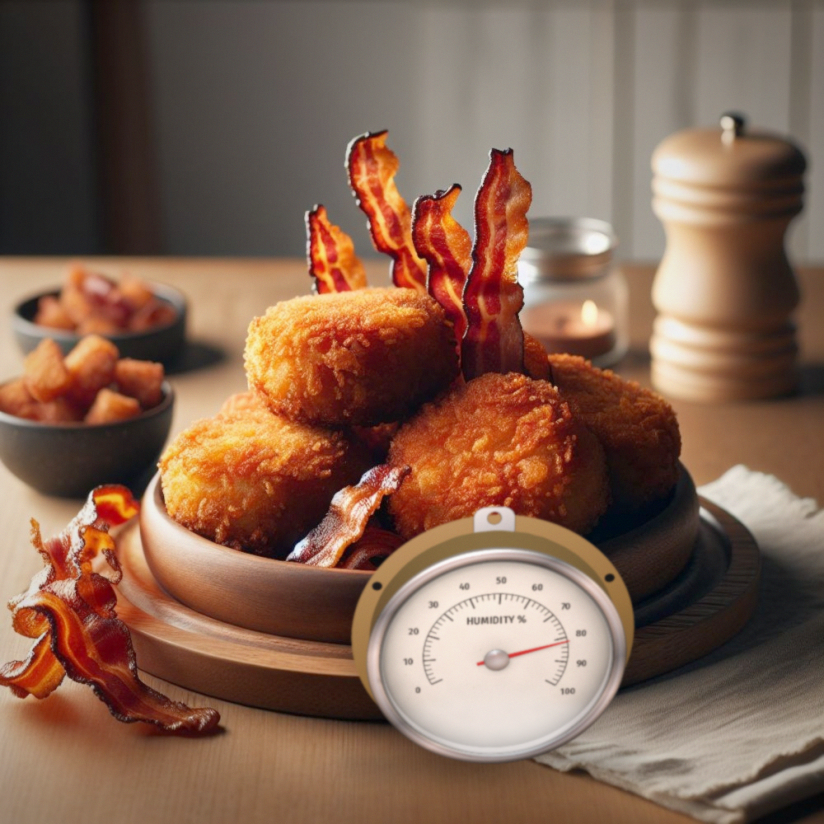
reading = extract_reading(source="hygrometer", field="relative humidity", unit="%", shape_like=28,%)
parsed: 80,%
